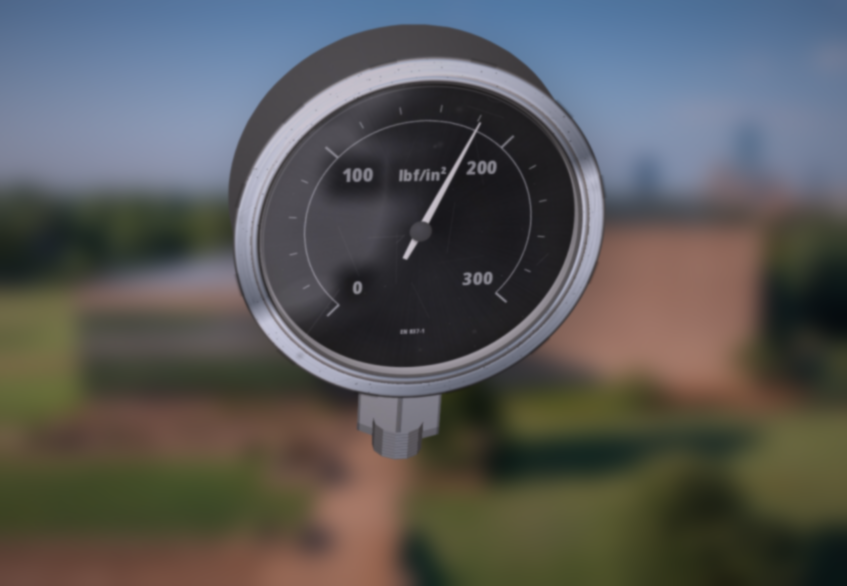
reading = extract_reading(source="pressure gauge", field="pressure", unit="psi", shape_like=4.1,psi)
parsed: 180,psi
